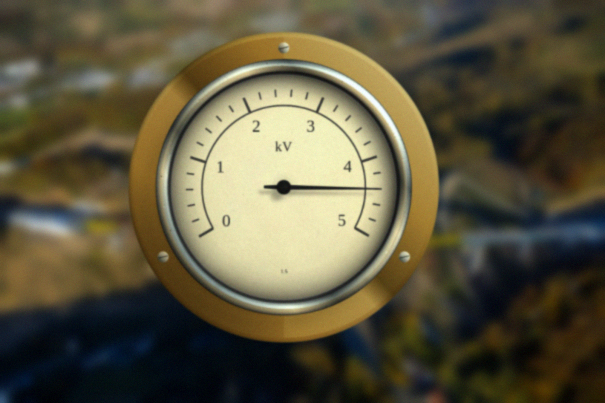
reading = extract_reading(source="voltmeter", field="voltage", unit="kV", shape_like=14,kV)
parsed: 4.4,kV
